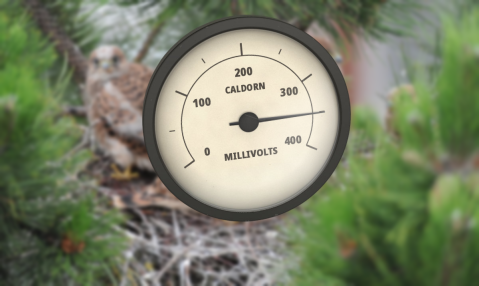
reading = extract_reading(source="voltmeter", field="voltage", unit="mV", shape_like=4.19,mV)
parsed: 350,mV
